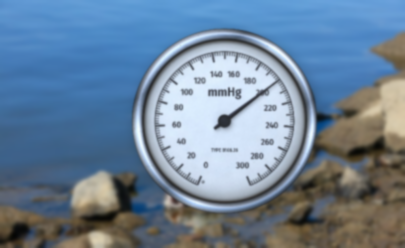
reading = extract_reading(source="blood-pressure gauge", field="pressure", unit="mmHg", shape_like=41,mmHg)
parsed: 200,mmHg
